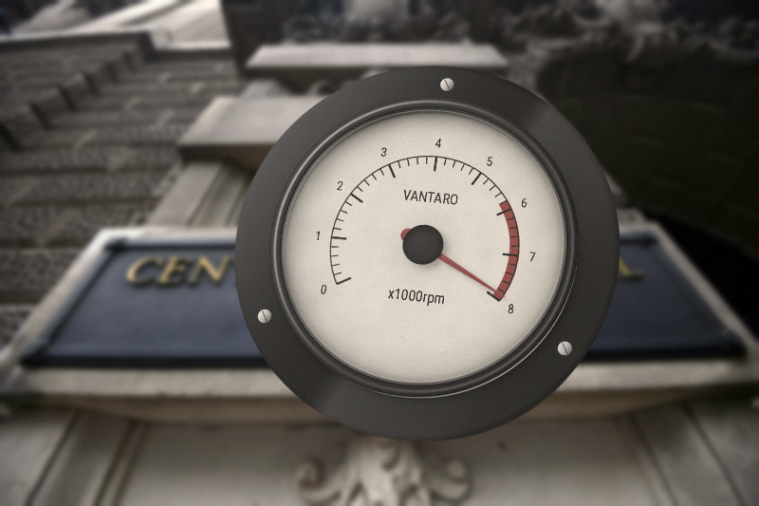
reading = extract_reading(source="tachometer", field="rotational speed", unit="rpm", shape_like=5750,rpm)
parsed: 7900,rpm
